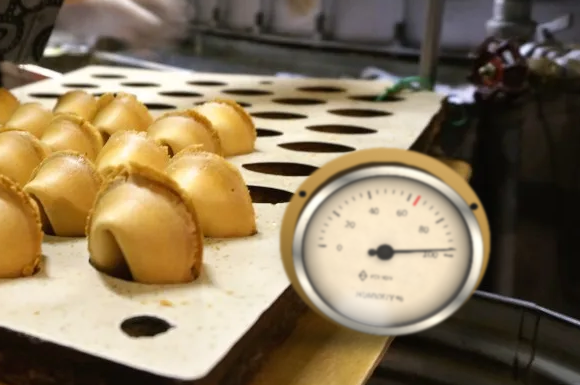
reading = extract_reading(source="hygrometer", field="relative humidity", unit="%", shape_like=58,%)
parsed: 96,%
